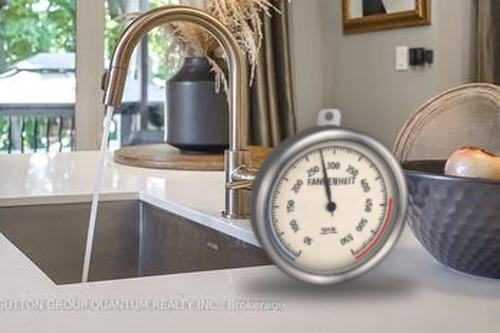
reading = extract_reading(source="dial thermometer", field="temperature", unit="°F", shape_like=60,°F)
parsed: 275,°F
